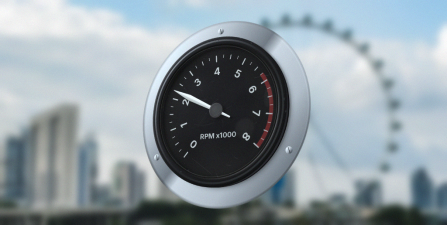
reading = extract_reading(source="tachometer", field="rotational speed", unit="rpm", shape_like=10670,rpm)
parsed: 2250,rpm
